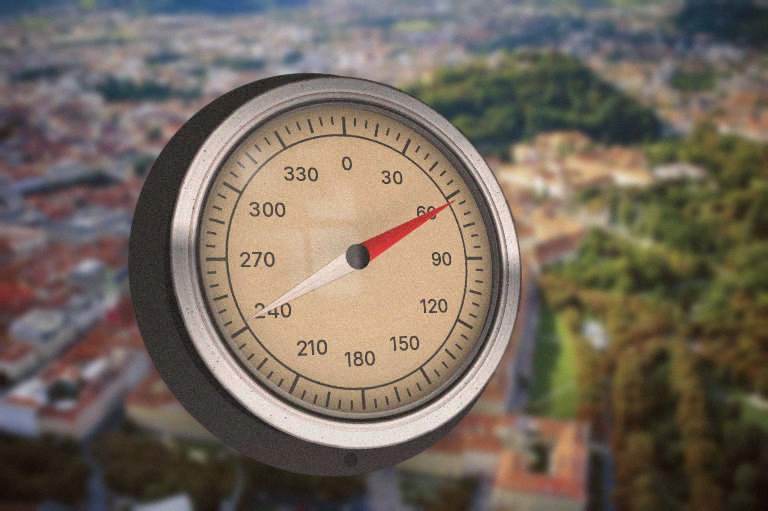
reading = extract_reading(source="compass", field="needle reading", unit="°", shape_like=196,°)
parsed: 62.5,°
